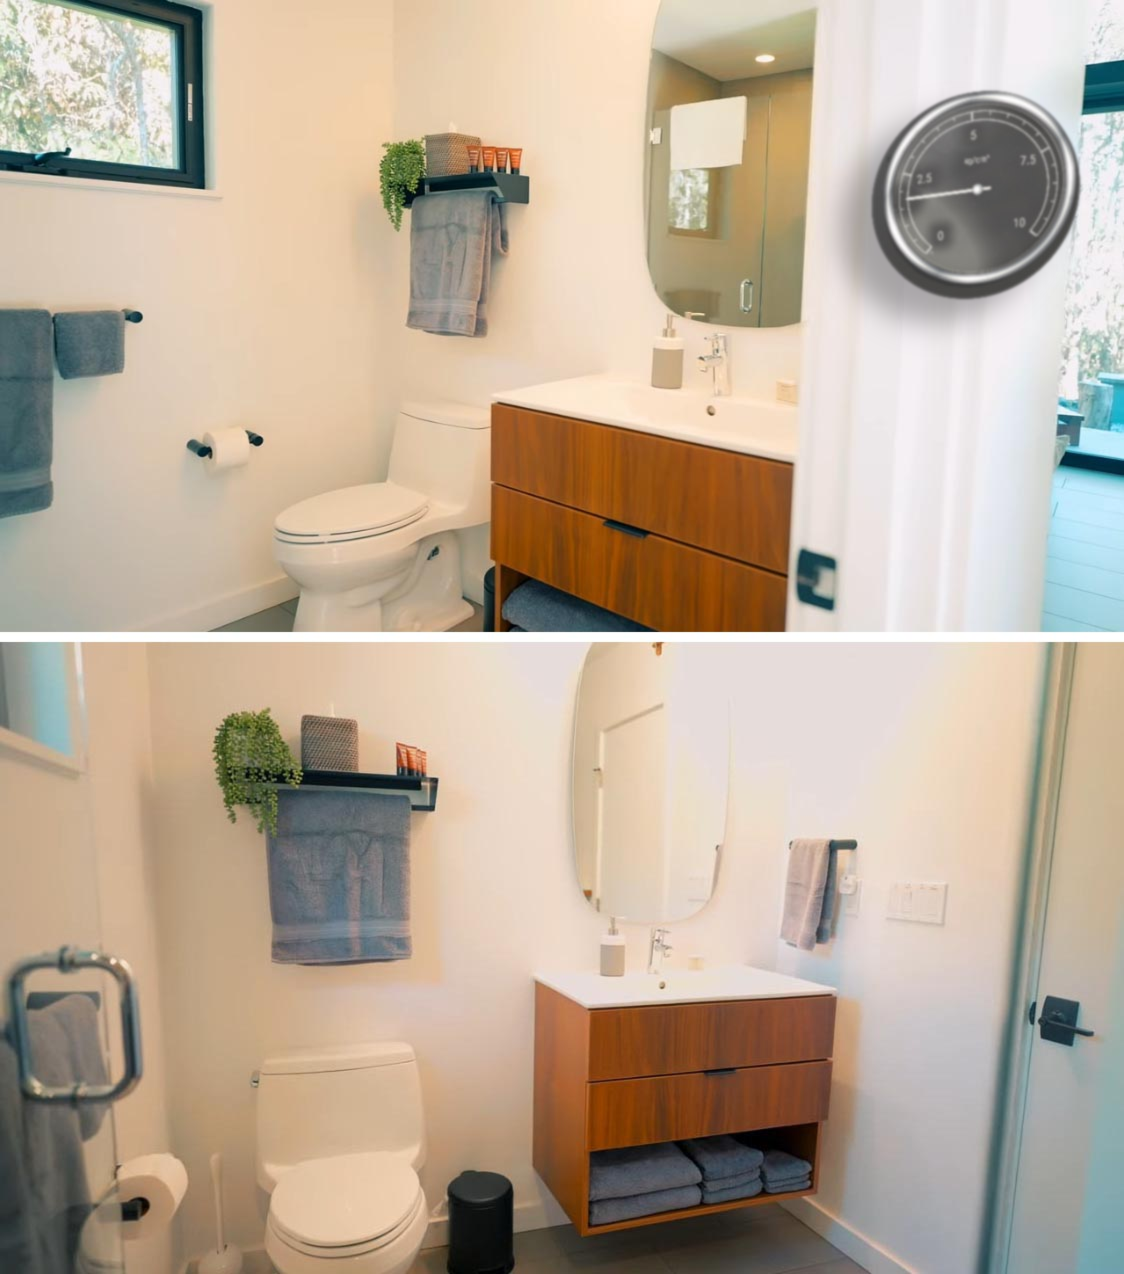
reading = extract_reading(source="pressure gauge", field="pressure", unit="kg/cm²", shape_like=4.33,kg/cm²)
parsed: 1.75,kg/cm²
